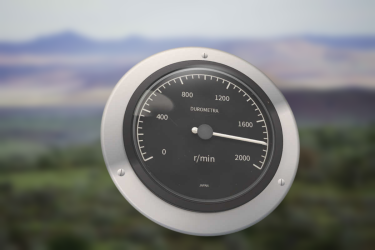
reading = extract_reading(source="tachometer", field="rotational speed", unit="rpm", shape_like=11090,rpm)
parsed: 1800,rpm
